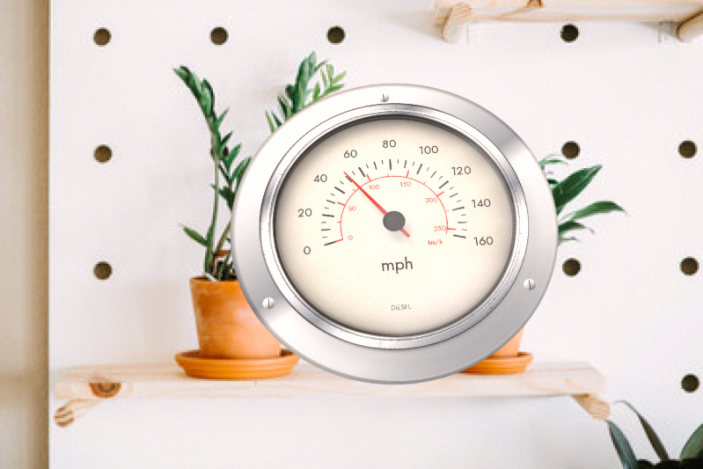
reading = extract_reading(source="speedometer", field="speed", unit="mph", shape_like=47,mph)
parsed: 50,mph
